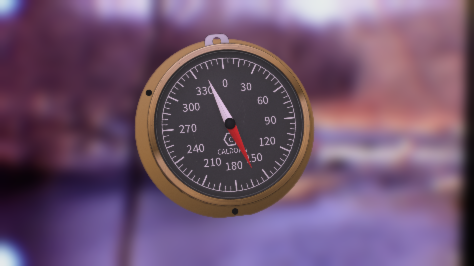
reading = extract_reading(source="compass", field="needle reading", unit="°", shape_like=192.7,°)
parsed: 160,°
